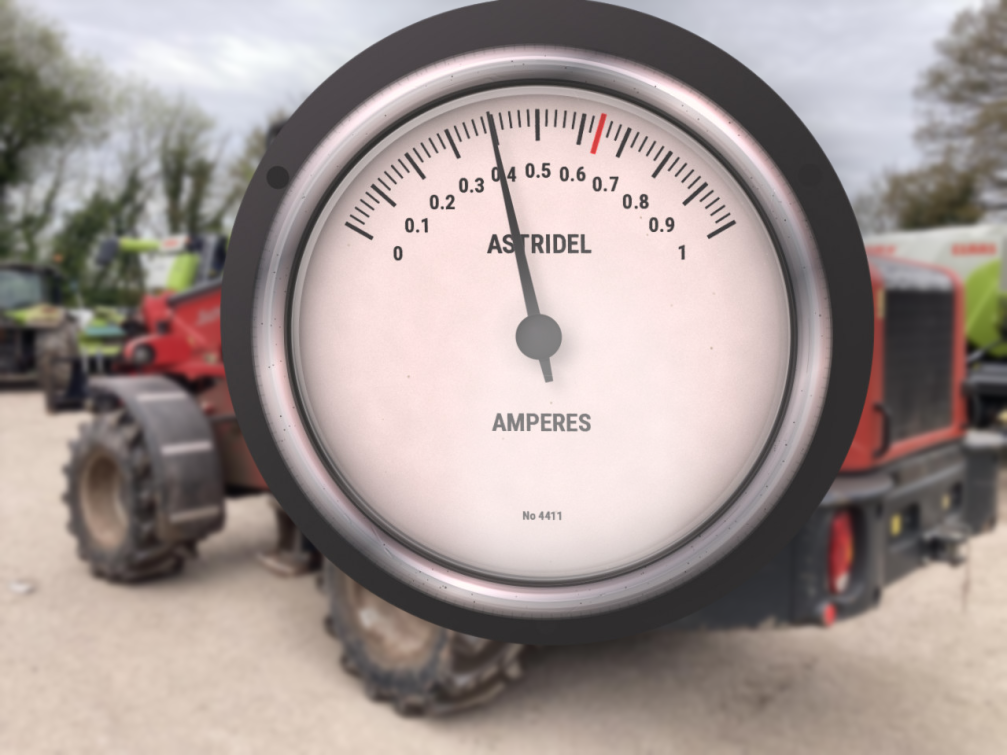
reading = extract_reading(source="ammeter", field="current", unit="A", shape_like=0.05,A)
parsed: 0.4,A
